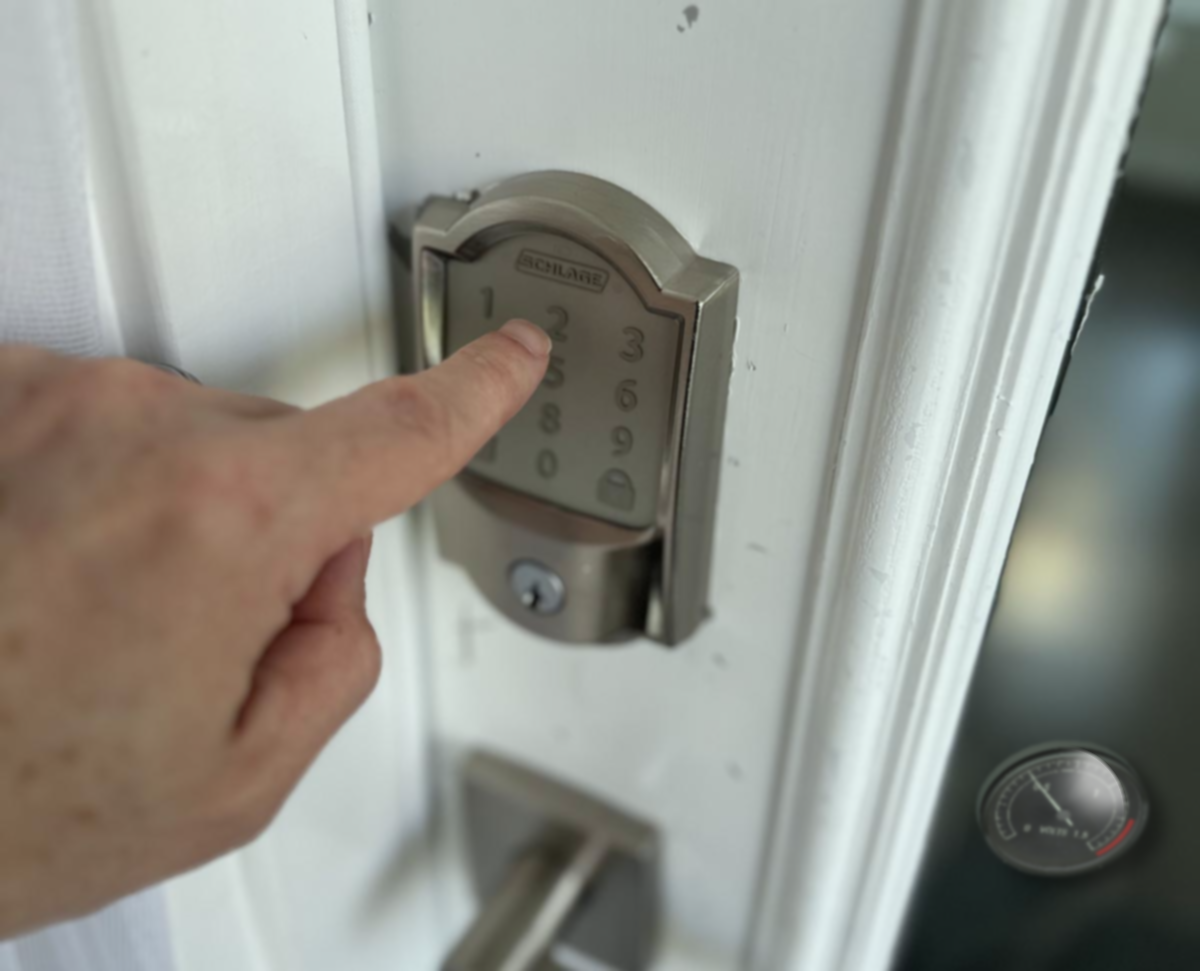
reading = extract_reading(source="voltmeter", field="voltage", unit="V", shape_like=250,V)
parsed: 0.5,V
